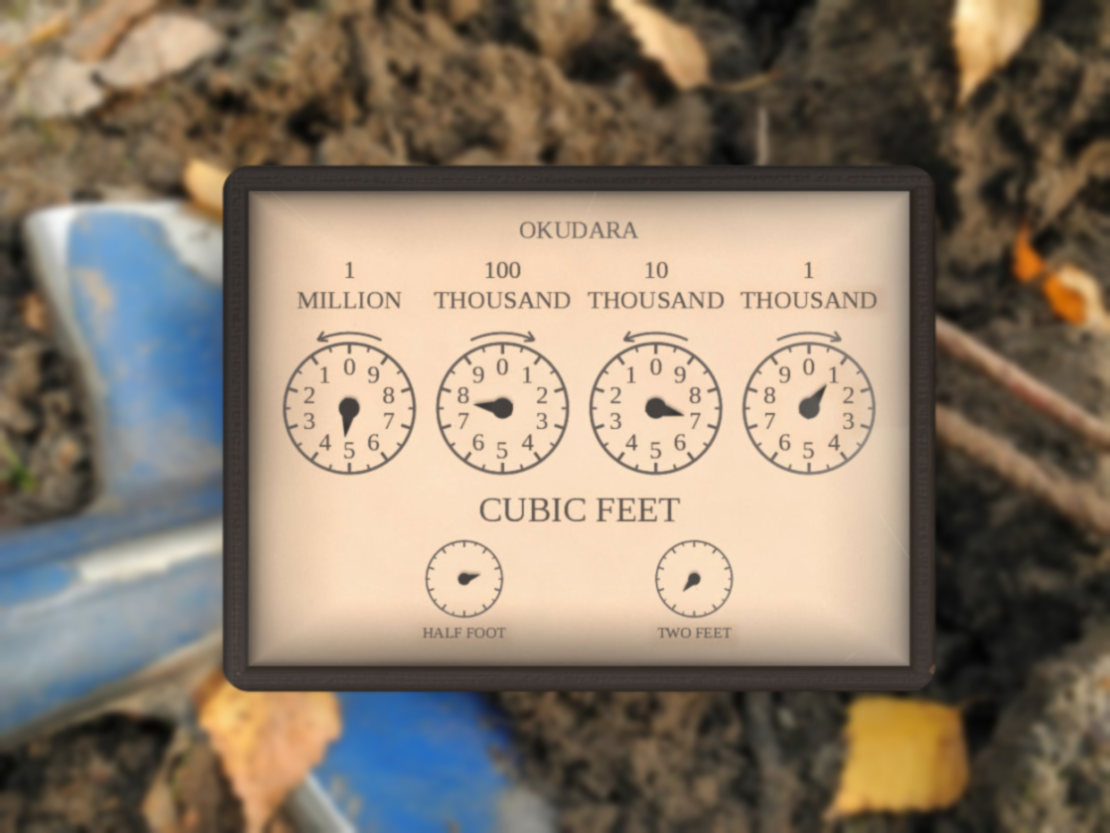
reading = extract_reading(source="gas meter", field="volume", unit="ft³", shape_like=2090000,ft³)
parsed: 477100,ft³
